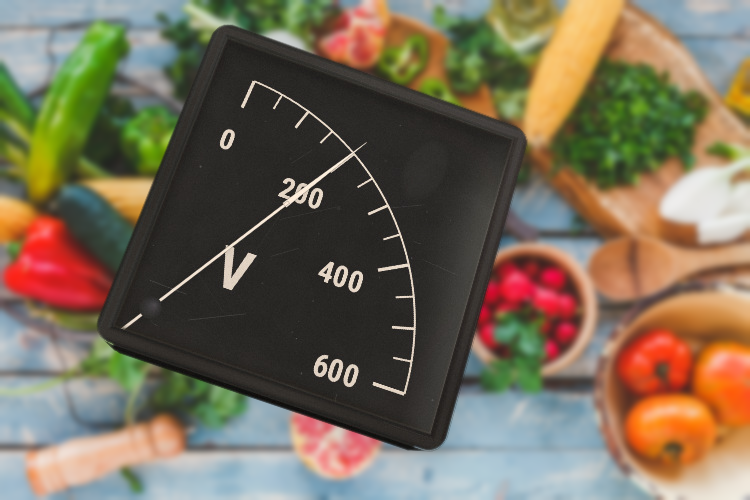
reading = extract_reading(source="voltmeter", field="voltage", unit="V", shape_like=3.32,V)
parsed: 200,V
